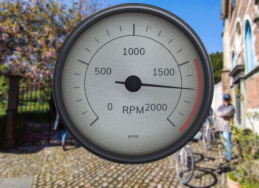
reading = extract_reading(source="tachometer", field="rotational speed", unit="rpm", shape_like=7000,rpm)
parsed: 1700,rpm
